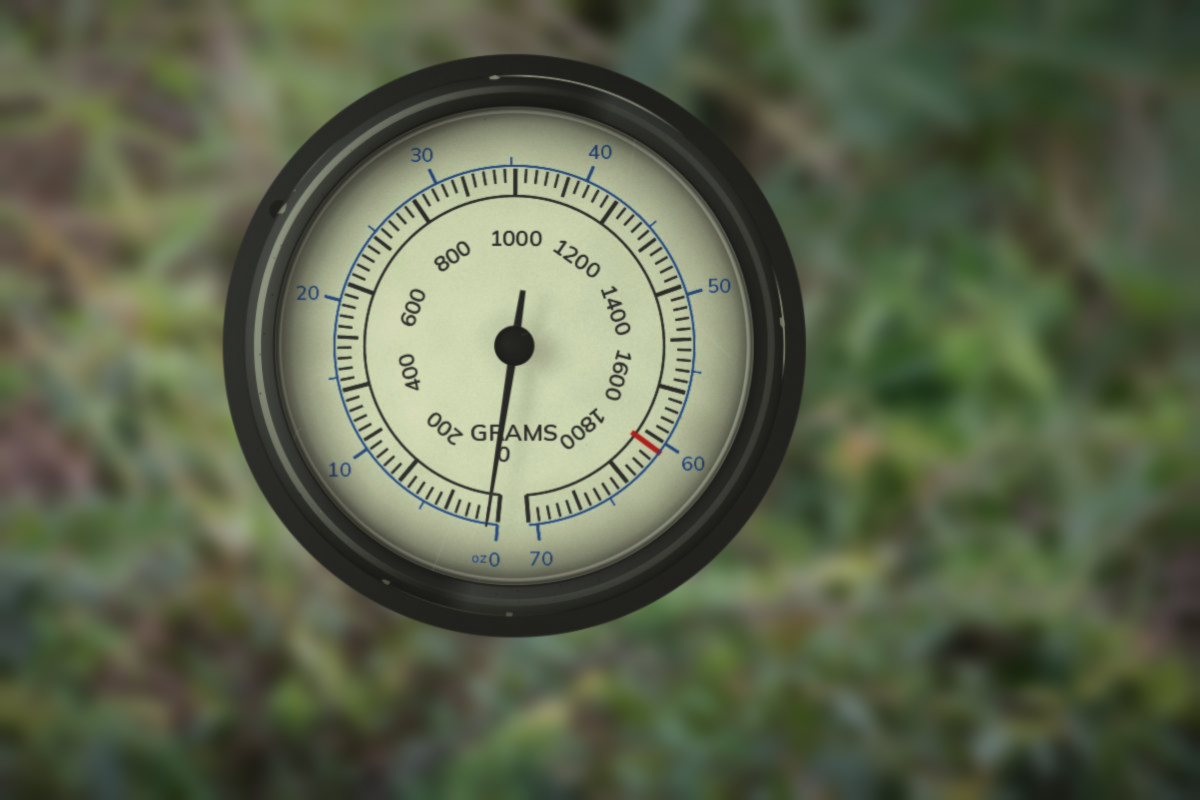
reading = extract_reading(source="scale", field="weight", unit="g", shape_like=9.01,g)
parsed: 20,g
